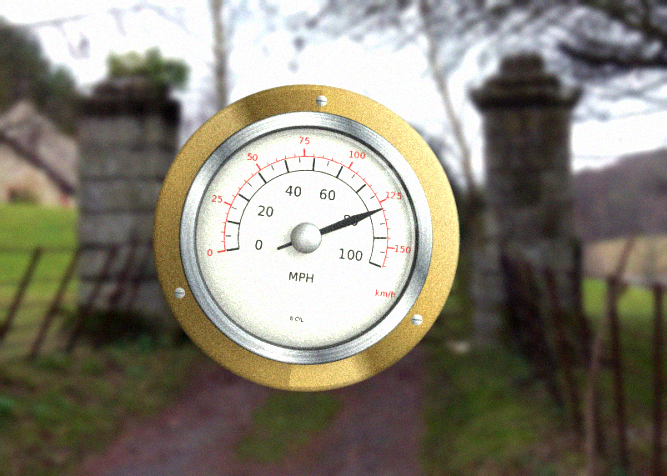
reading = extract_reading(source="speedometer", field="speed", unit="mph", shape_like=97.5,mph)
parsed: 80,mph
